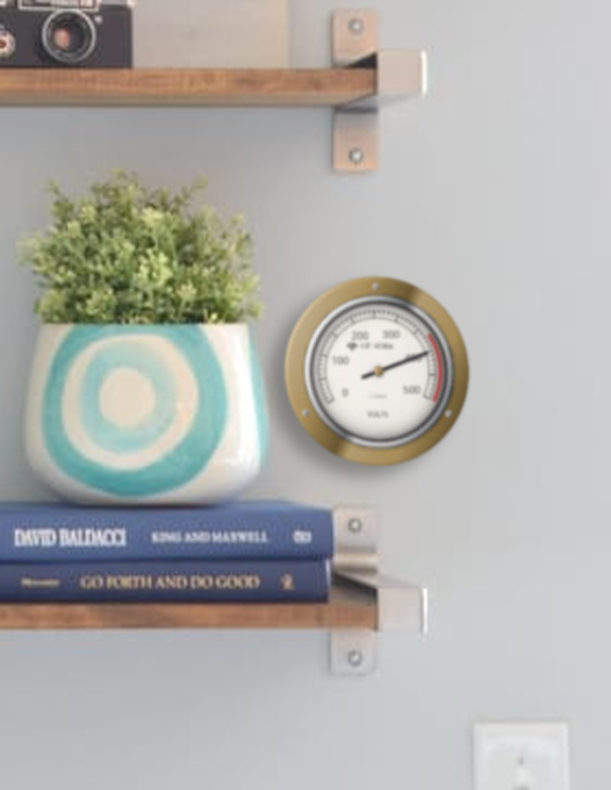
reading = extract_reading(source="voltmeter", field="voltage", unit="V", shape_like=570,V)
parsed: 400,V
